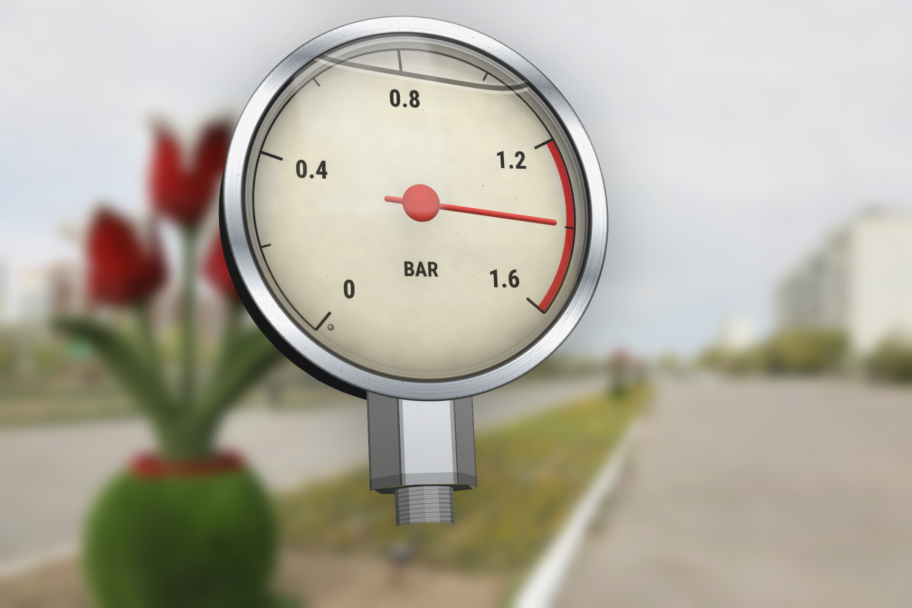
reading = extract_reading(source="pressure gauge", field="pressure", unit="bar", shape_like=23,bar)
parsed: 1.4,bar
